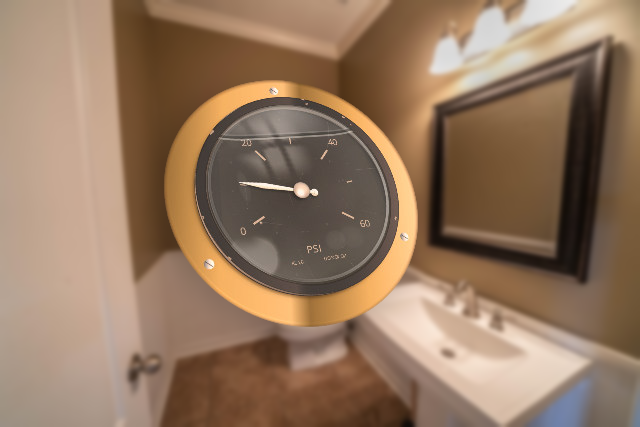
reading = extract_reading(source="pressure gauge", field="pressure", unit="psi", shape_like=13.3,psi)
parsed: 10,psi
